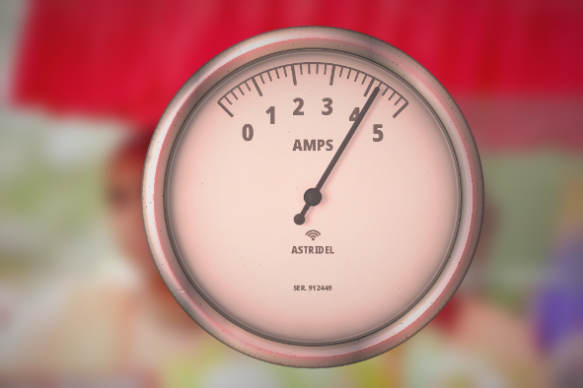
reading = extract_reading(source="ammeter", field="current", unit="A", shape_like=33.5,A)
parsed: 4.2,A
